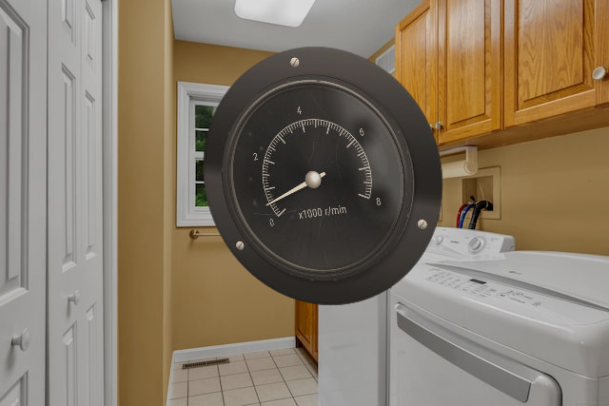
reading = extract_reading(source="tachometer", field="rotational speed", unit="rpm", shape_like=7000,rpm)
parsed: 500,rpm
